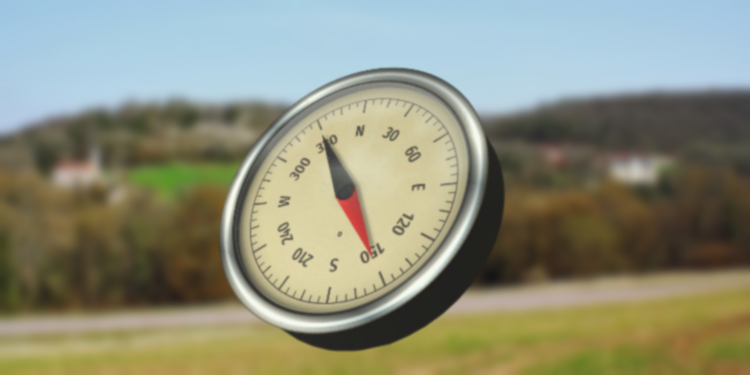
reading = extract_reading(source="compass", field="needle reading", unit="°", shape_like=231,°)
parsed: 150,°
